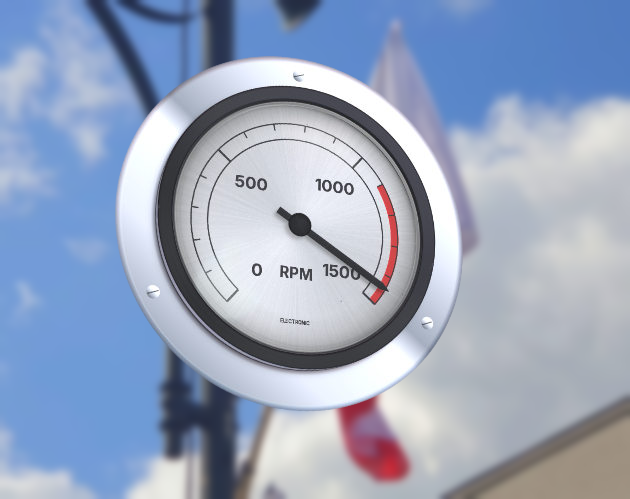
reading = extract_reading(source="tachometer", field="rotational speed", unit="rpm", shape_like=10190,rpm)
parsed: 1450,rpm
